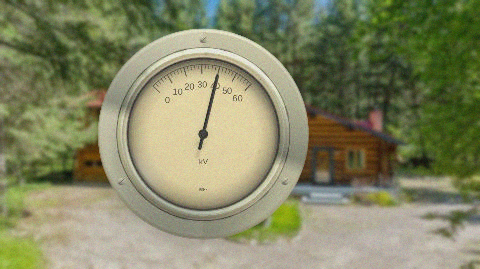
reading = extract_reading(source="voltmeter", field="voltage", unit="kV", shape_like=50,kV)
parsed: 40,kV
